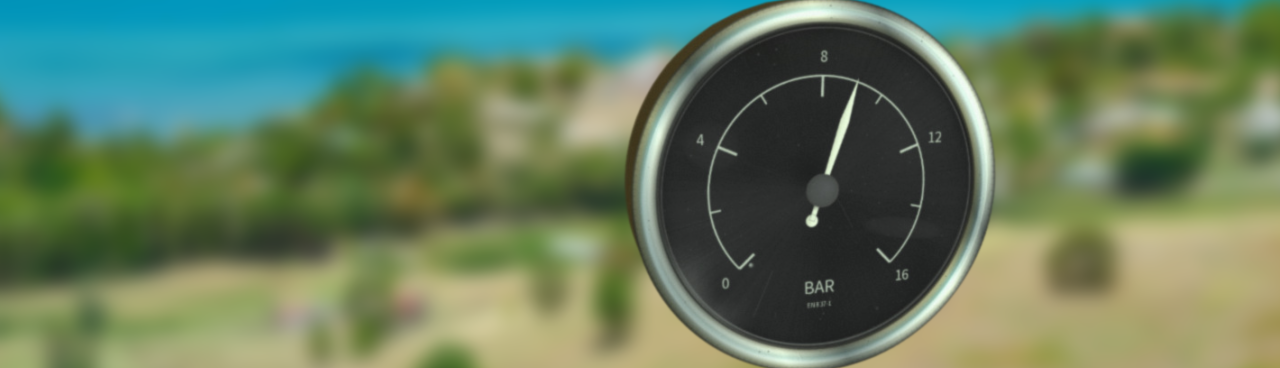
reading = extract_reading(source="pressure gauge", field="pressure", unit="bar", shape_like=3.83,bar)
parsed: 9,bar
